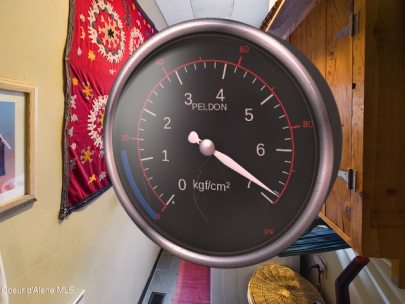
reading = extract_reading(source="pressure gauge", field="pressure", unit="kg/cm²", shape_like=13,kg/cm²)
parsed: 6.8,kg/cm²
